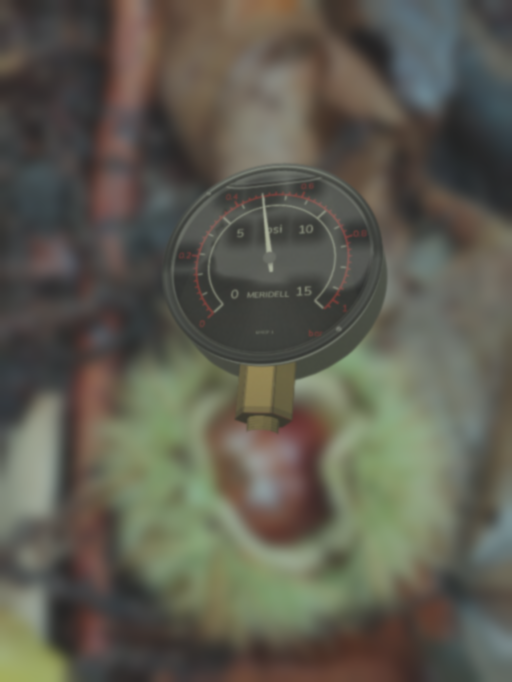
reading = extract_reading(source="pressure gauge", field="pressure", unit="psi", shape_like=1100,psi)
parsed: 7,psi
